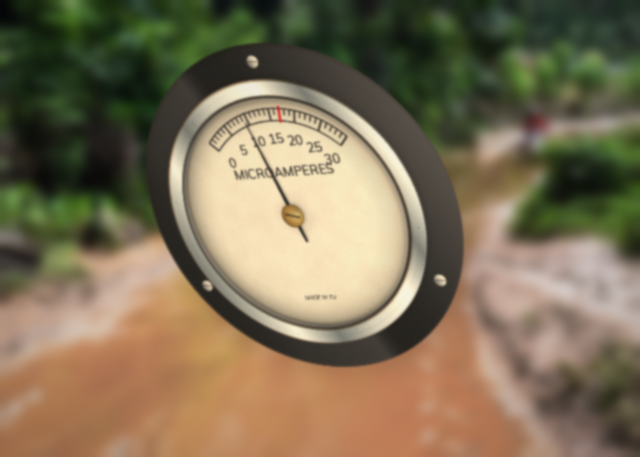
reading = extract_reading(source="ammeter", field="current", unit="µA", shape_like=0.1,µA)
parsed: 10,µA
